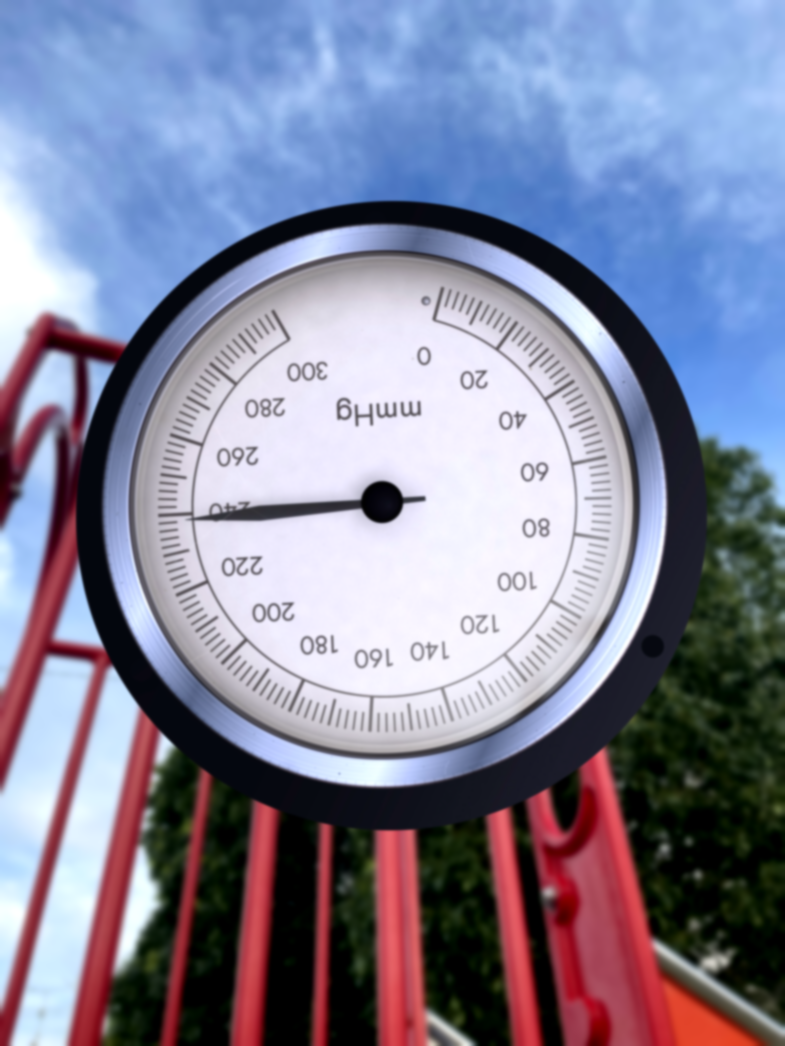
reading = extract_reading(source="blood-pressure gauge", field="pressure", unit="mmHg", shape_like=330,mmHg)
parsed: 238,mmHg
